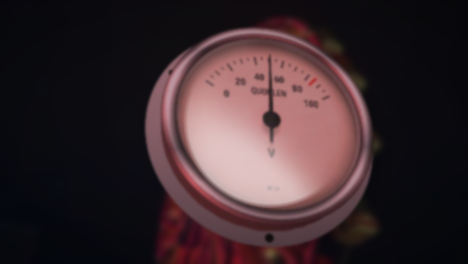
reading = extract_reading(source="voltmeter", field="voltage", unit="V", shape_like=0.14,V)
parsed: 50,V
